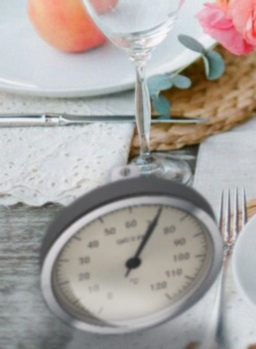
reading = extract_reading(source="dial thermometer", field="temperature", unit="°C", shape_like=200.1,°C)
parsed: 70,°C
